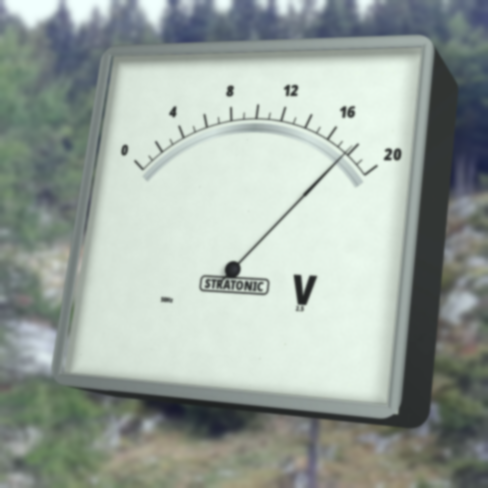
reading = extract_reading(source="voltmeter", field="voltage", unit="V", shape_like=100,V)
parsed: 18,V
